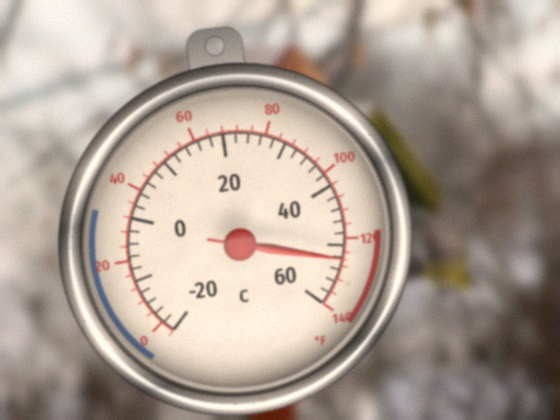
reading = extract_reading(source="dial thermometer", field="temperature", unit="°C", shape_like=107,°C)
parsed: 52,°C
